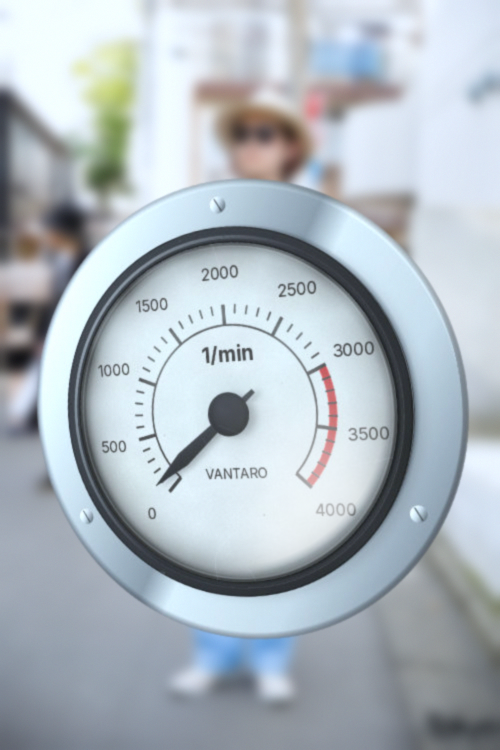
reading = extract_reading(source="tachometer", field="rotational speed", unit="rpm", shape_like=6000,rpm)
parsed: 100,rpm
